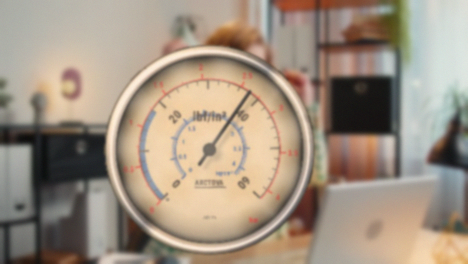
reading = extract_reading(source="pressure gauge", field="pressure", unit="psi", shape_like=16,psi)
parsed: 38,psi
